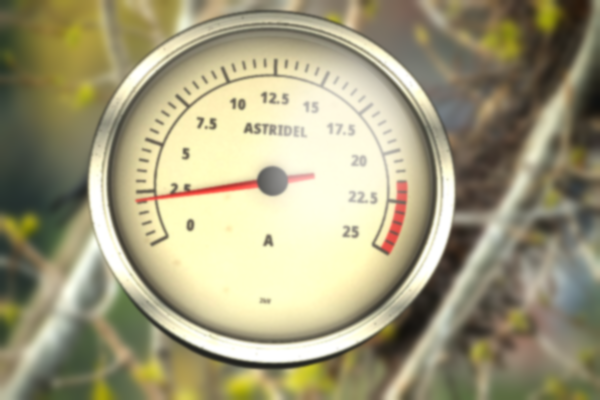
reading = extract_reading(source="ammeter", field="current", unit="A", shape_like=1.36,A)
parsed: 2,A
